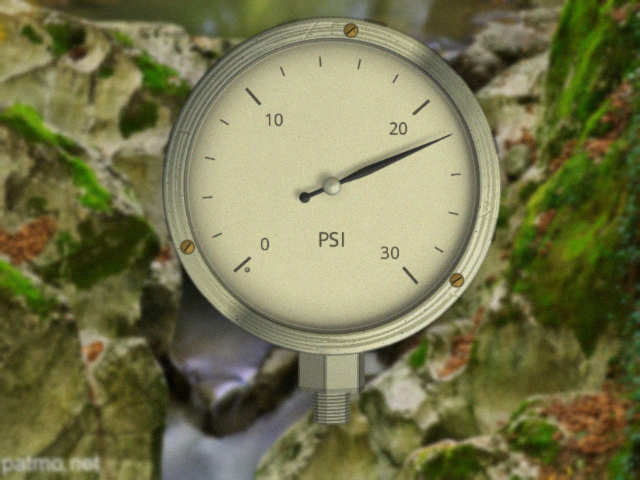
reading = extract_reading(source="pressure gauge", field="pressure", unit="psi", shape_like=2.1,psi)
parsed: 22,psi
